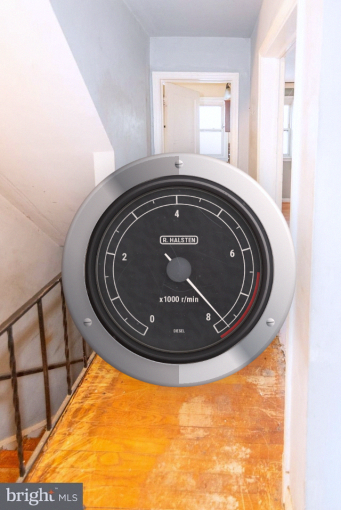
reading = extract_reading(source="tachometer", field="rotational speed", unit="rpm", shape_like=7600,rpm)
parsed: 7750,rpm
